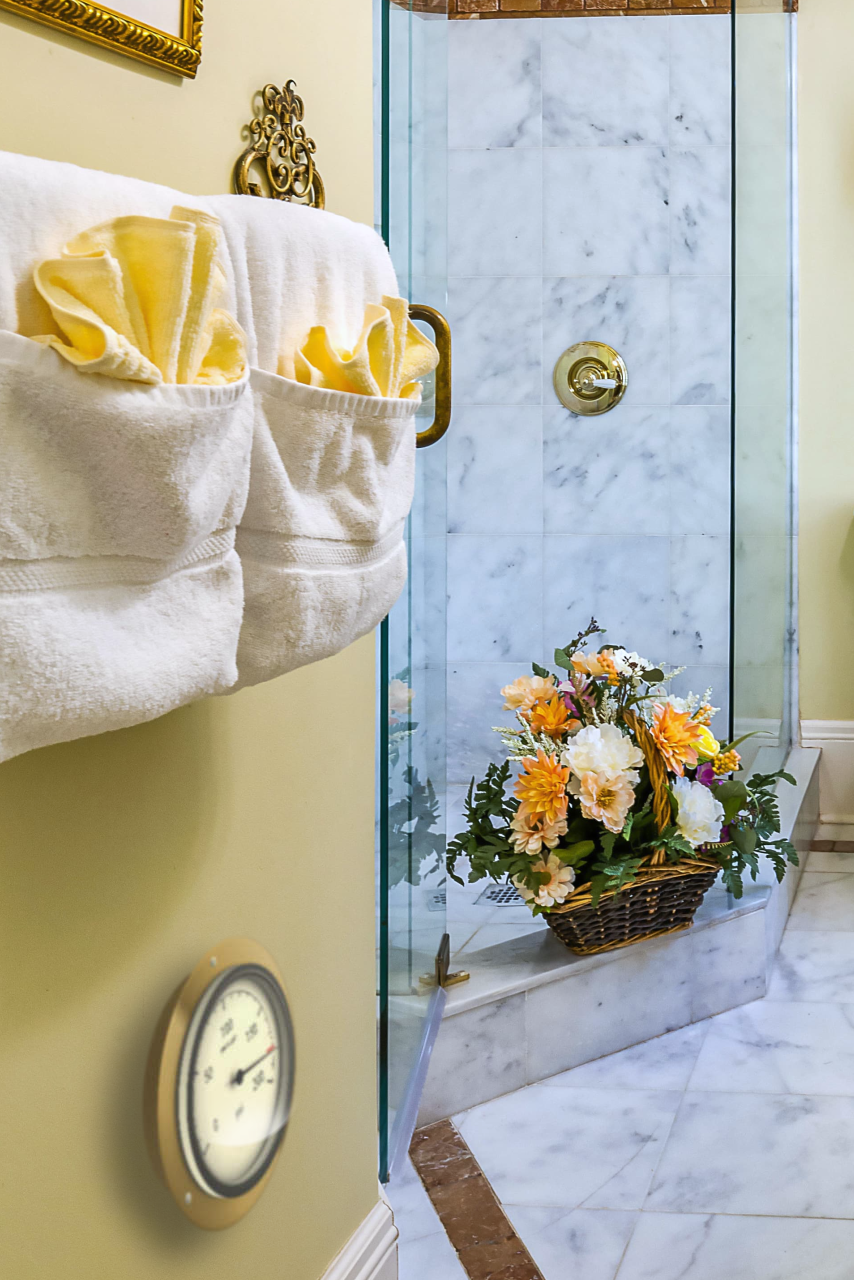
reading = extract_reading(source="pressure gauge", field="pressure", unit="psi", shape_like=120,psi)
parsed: 180,psi
